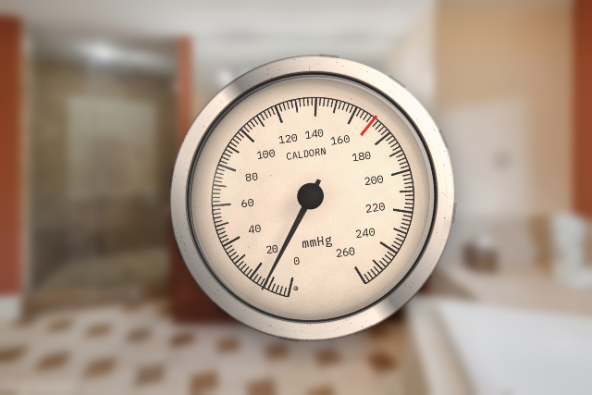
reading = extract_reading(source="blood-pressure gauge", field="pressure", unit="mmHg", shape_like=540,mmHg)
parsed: 12,mmHg
